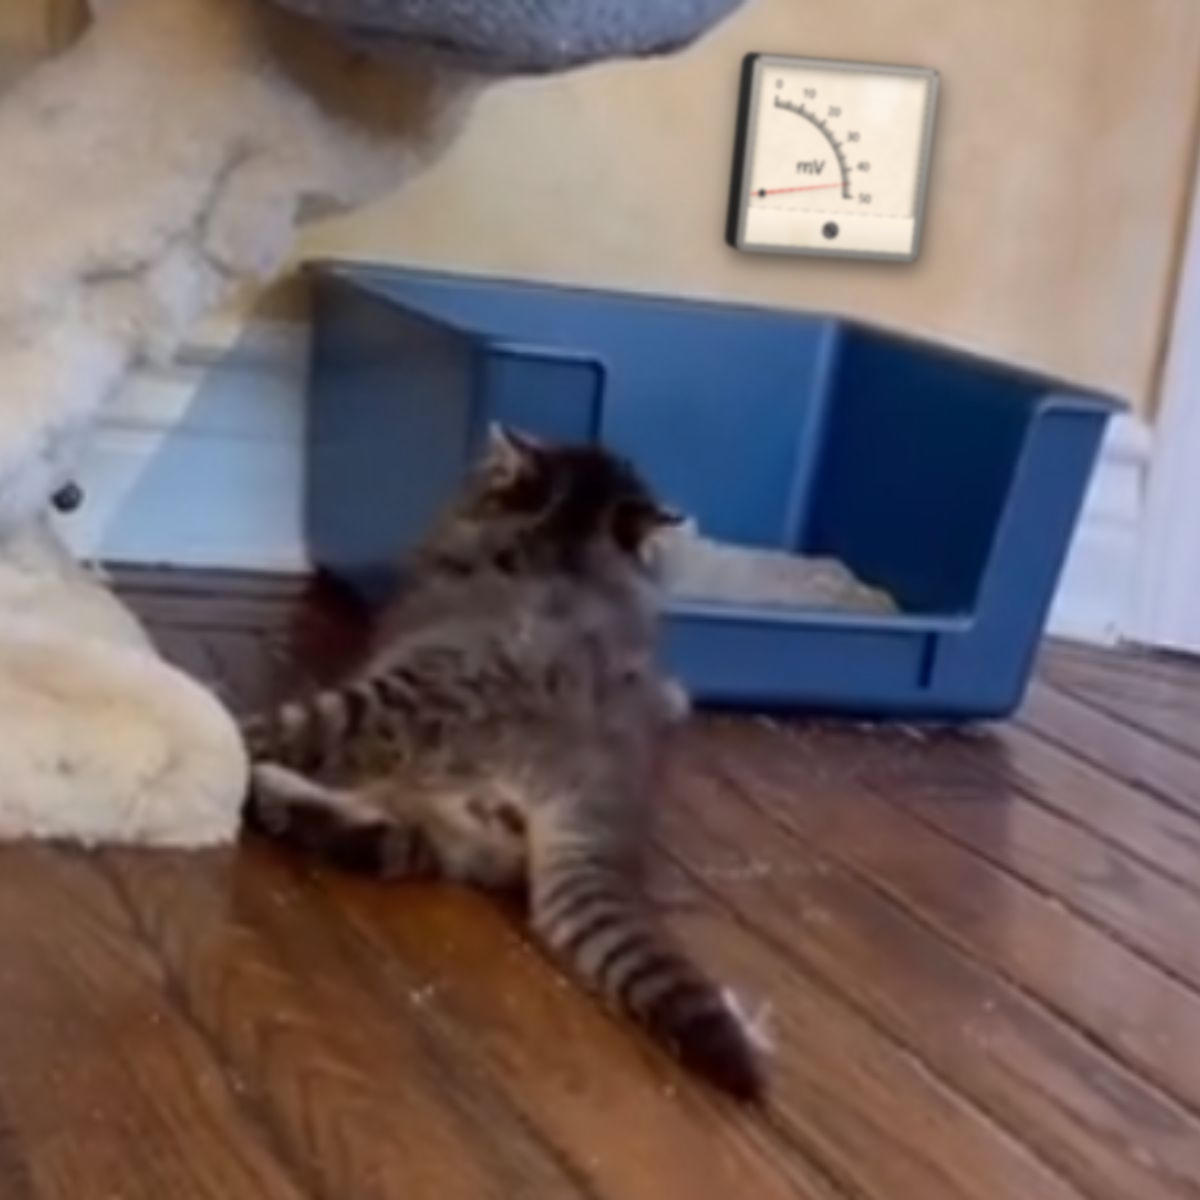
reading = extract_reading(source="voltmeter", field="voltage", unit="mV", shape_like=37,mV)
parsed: 45,mV
